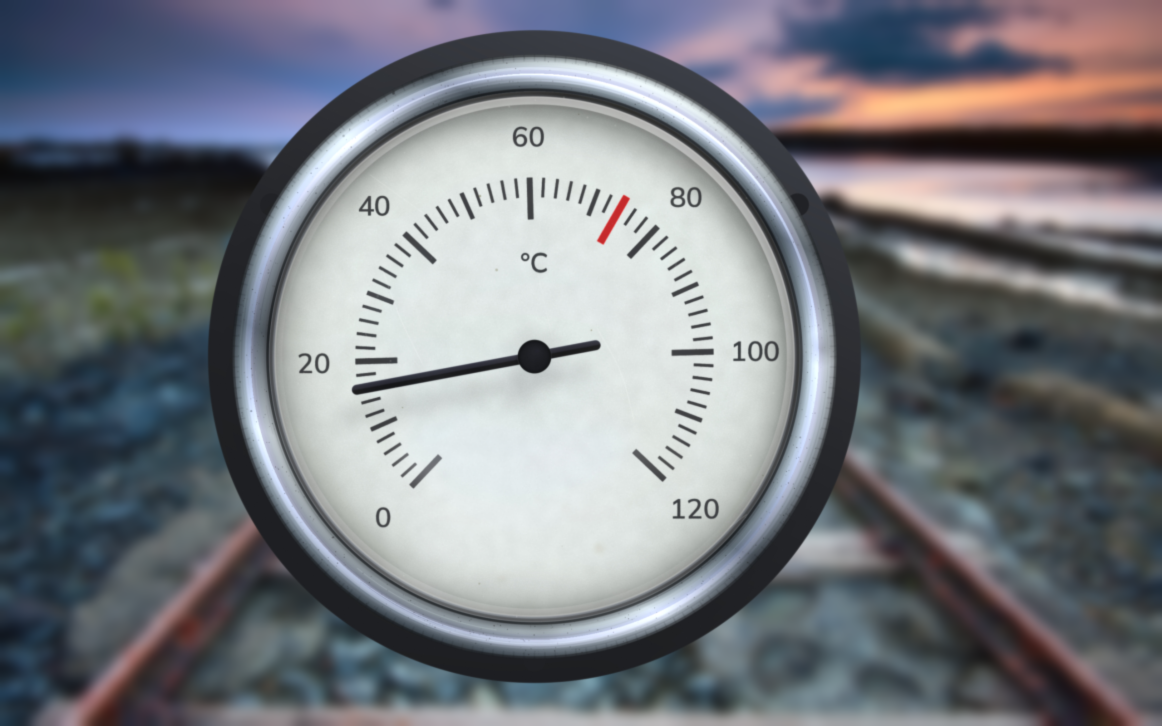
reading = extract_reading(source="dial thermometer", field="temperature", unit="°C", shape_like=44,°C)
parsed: 16,°C
